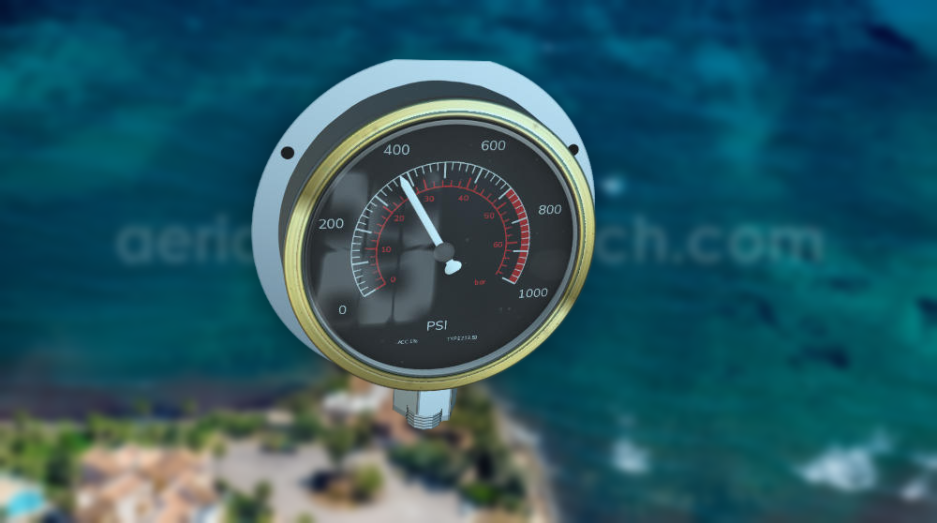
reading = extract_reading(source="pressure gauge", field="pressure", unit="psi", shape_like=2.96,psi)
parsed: 380,psi
